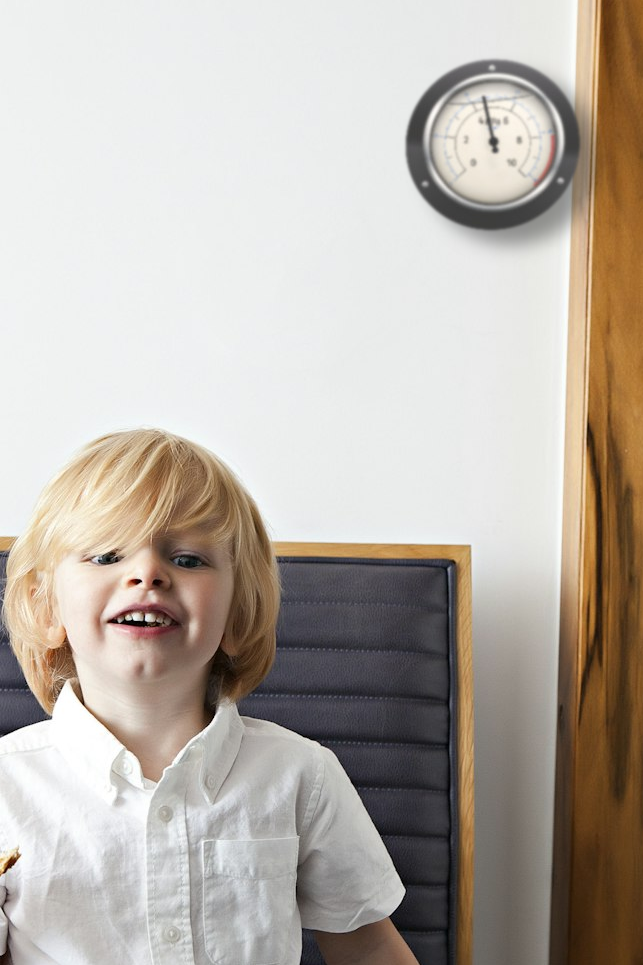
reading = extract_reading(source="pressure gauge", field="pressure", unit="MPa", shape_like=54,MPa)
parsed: 4.5,MPa
